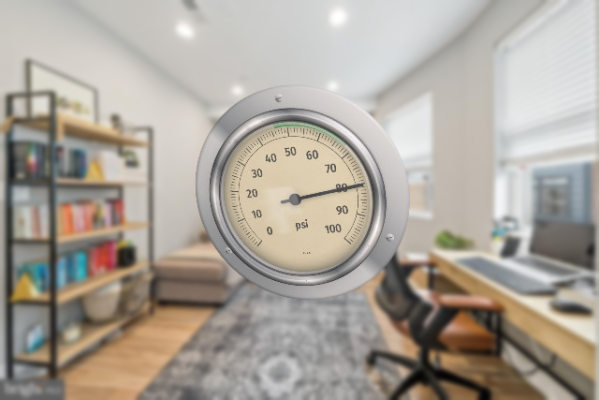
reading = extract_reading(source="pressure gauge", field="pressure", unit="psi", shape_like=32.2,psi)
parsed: 80,psi
